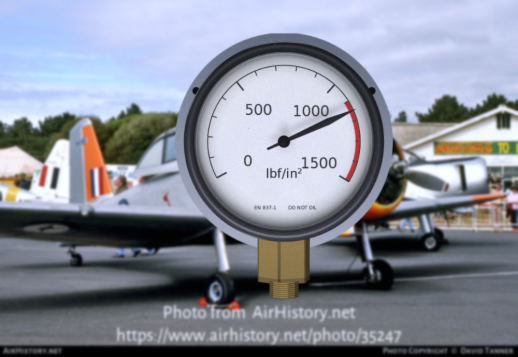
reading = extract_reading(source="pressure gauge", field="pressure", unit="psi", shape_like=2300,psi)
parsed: 1150,psi
